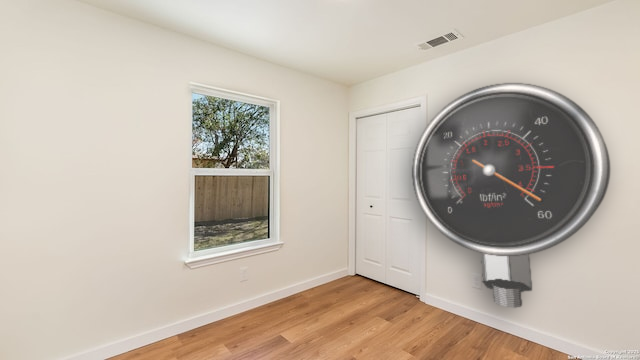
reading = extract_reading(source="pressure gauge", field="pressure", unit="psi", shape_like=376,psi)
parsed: 58,psi
